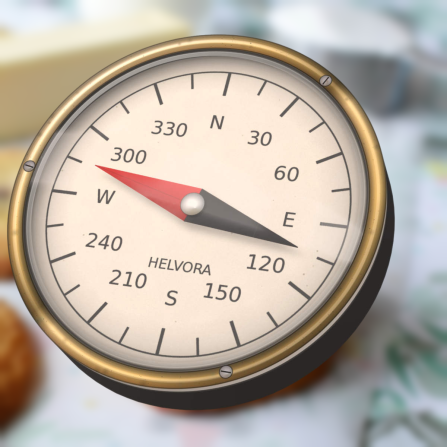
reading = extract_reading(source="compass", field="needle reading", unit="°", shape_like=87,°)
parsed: 285,°
